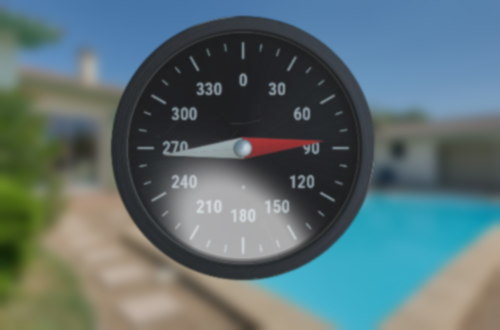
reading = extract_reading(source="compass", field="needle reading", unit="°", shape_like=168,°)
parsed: 85,°
